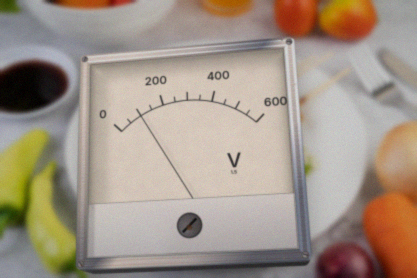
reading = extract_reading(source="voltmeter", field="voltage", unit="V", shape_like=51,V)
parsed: 100,V
